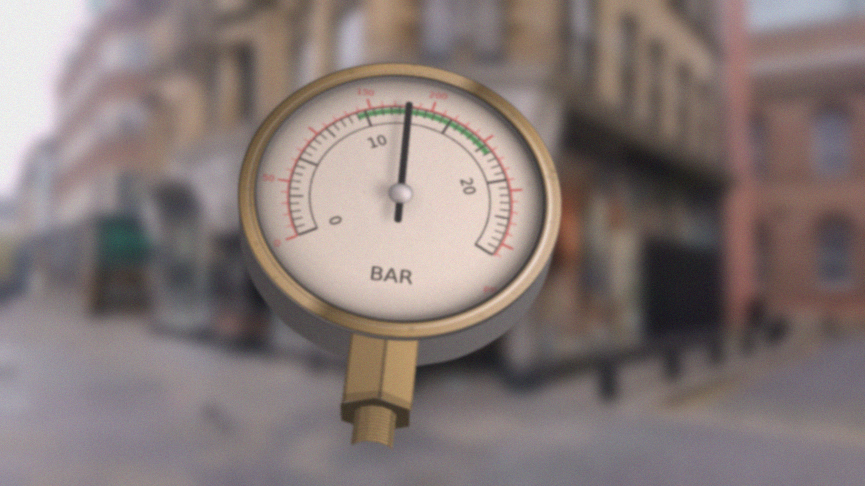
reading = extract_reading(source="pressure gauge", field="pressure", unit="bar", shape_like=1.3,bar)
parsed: 12.5,bar
